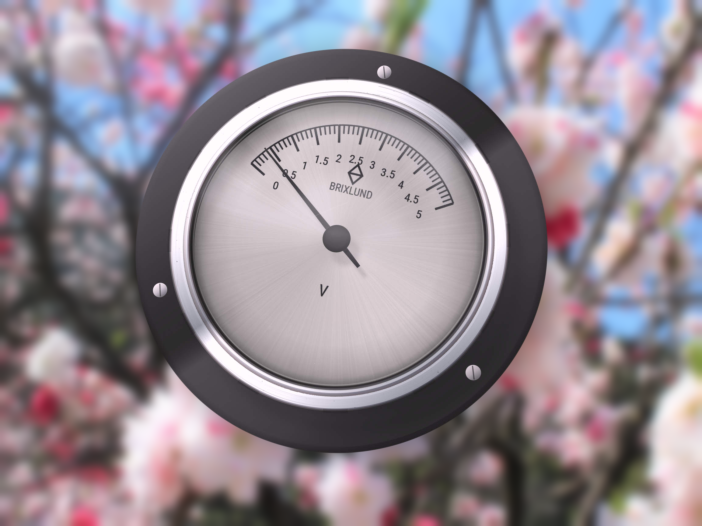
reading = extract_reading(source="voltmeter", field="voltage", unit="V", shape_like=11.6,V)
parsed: 0.4,V
